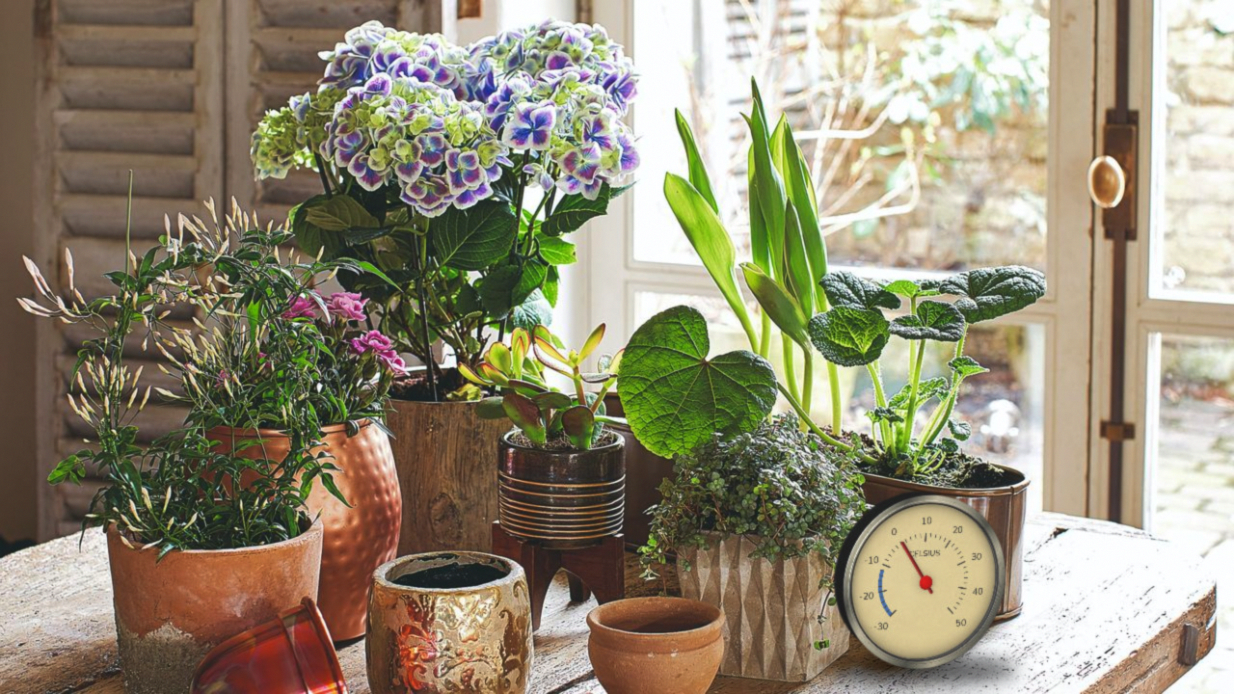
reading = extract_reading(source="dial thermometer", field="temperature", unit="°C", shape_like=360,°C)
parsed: 0,°C
